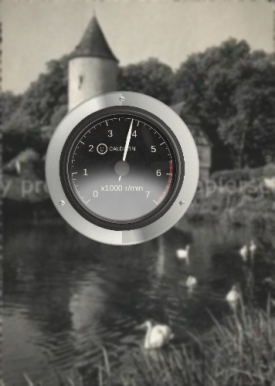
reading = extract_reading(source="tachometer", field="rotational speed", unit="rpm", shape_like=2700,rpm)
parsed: 3800,rpm
